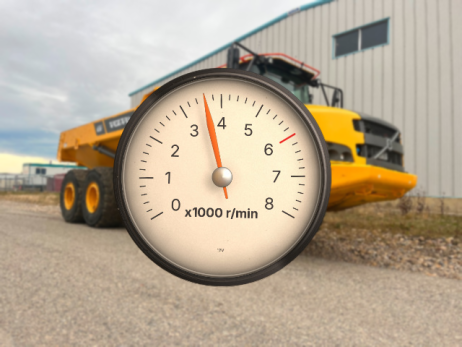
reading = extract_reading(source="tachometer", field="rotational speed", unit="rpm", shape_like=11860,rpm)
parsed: 3600,rpm
